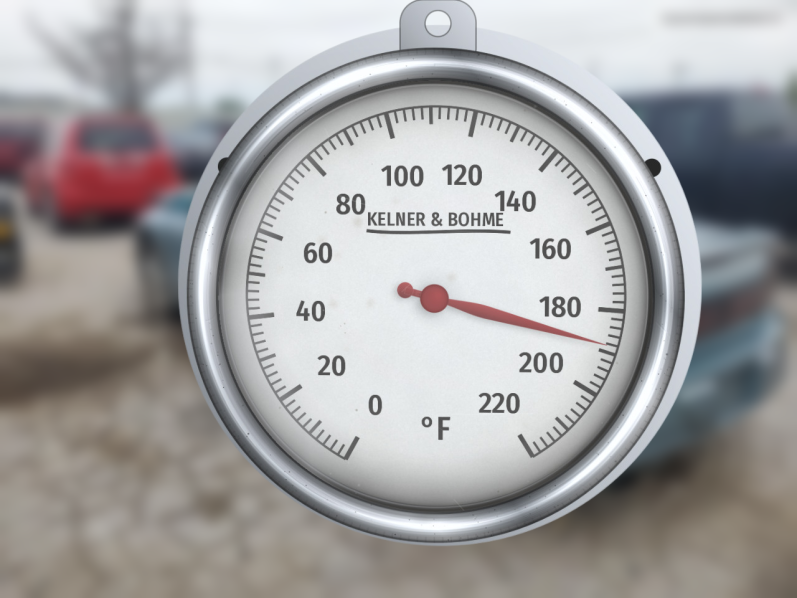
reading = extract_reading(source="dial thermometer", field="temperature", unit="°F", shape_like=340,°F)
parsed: 188,°F
